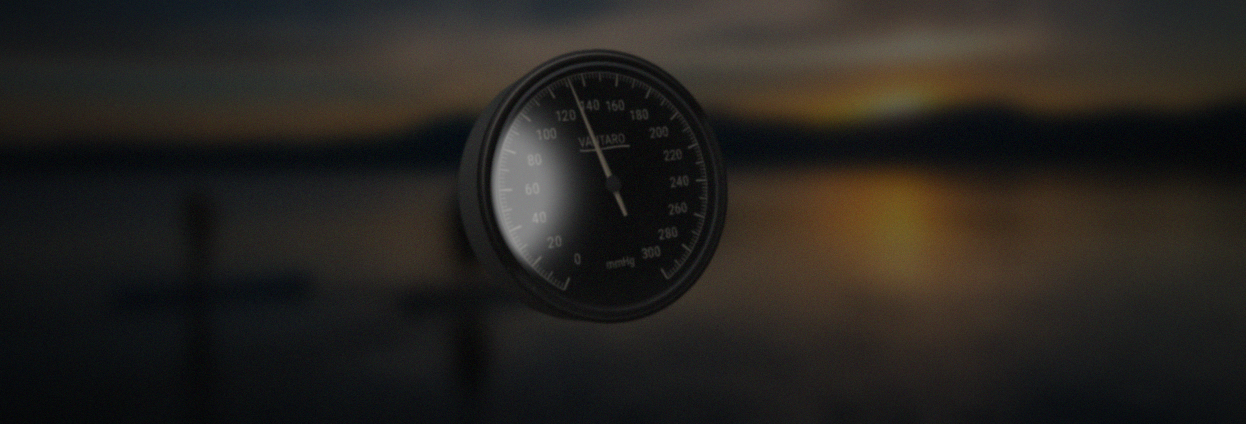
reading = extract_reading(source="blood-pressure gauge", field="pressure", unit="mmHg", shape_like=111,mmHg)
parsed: 130,mmHg
